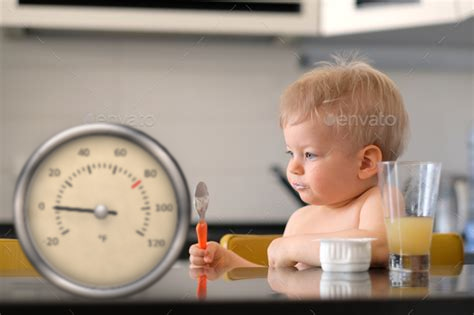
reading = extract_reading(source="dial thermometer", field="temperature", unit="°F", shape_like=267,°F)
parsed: 0,°F
